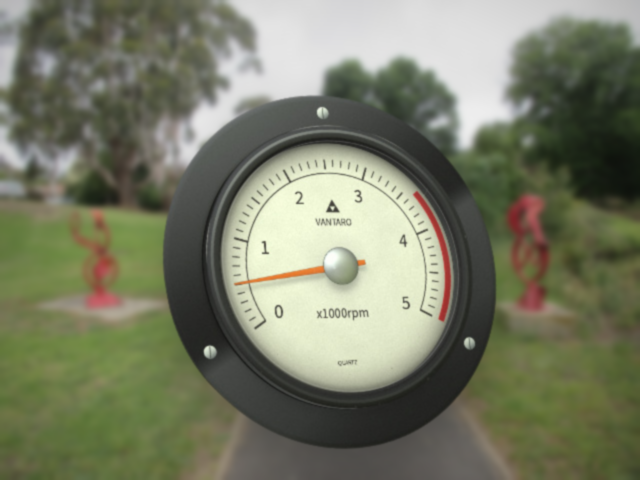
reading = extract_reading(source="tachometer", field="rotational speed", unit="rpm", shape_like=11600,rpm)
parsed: 500,rpm
